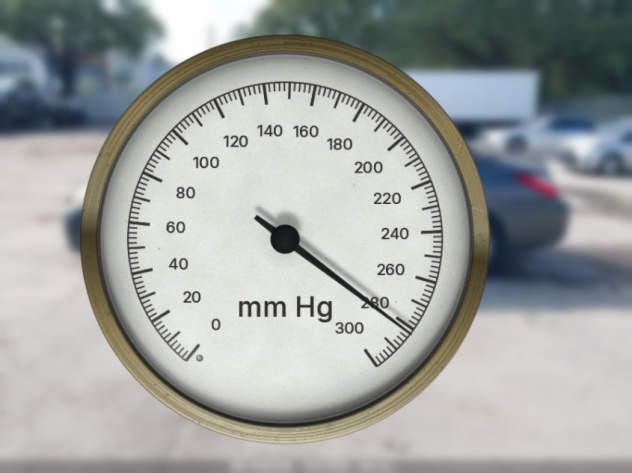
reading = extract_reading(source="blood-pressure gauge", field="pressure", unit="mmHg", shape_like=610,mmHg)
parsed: 282,mmHg
